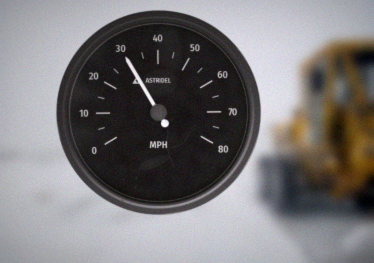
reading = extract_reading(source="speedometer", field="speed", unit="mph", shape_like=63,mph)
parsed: 30,mph
